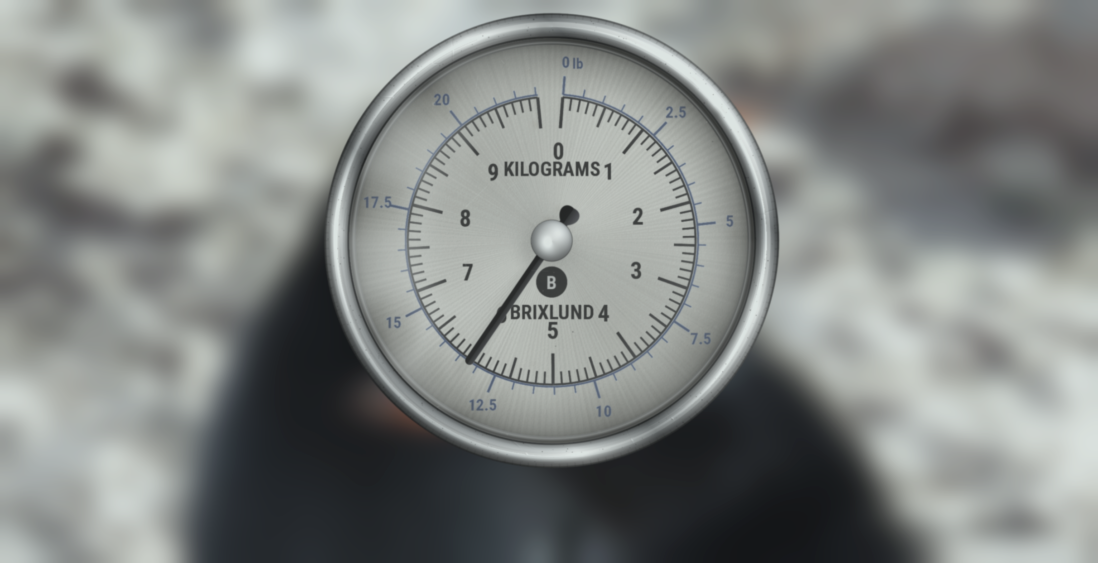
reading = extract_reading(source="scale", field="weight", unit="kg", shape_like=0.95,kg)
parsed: 6,kg
